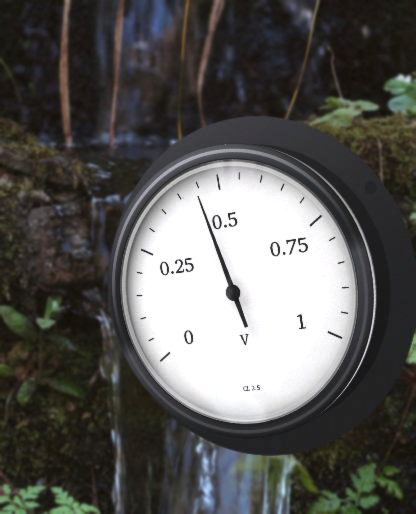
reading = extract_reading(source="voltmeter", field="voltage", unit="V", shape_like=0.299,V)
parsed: 0.45,V
